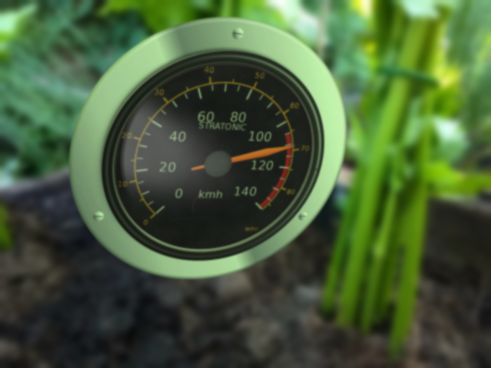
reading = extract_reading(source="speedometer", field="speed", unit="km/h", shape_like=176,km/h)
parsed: 110,km/h
